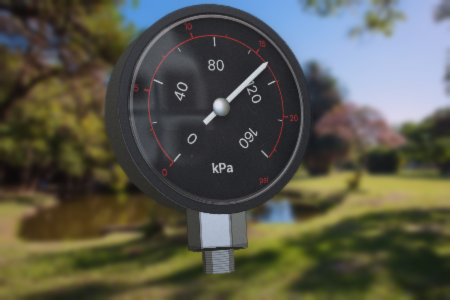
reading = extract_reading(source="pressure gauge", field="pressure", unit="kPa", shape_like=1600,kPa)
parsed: 110,kPa
